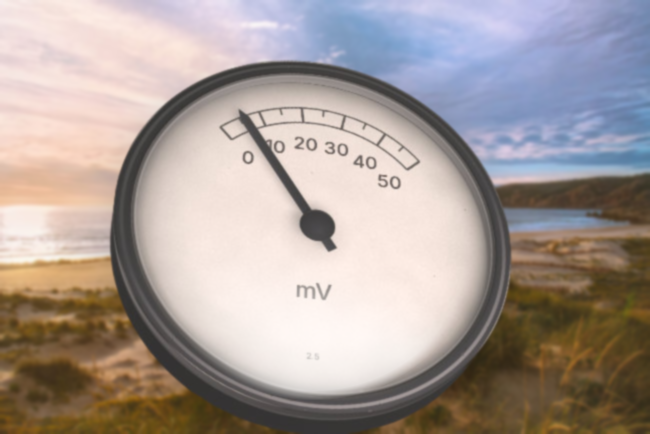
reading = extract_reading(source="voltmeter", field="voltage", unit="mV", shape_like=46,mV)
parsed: 5,mV
